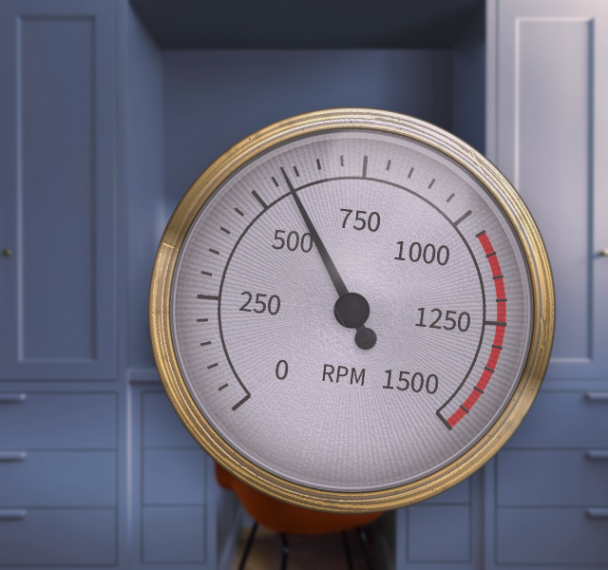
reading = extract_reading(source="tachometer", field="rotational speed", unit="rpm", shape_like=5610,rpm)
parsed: 575,rpm
